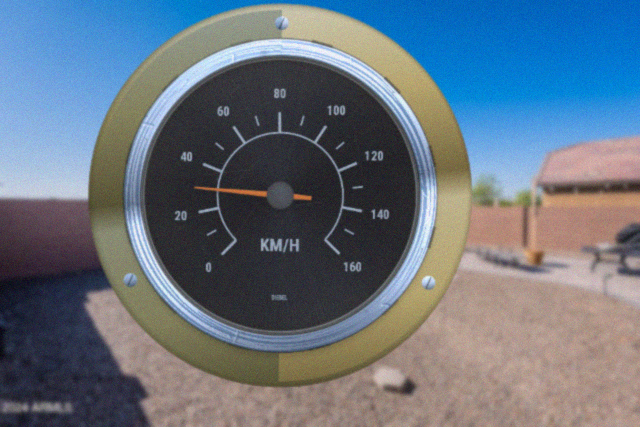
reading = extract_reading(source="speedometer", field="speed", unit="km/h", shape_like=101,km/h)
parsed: 30,km/h
